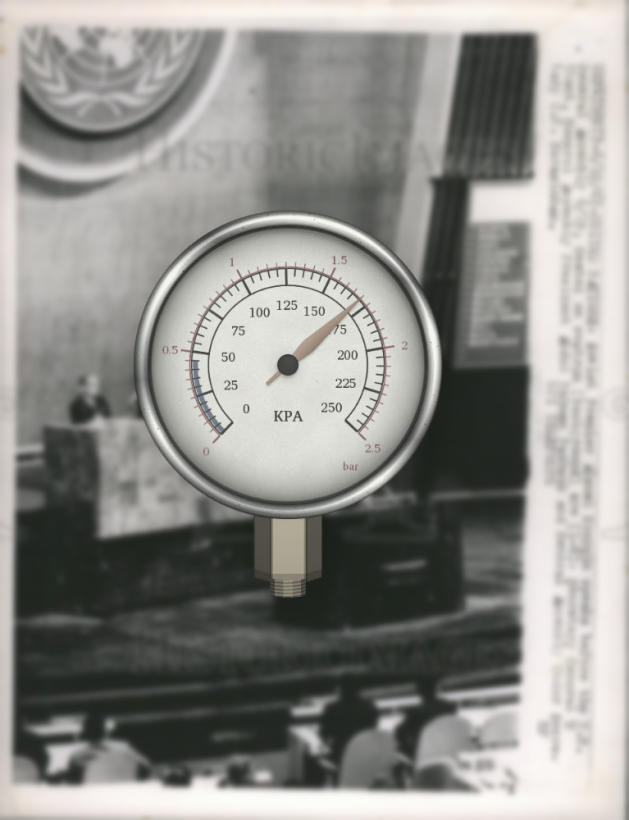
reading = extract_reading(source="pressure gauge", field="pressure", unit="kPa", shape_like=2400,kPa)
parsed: 170,kPa
